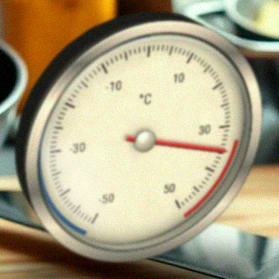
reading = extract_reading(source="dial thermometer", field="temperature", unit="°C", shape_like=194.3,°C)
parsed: 35,°C
